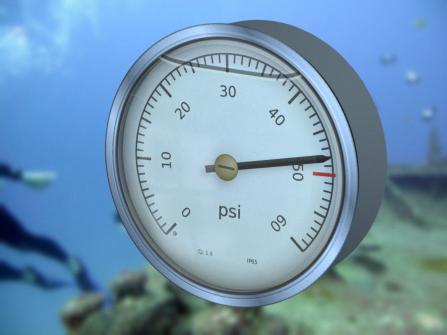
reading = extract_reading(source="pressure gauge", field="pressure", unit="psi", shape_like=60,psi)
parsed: 48,psi
